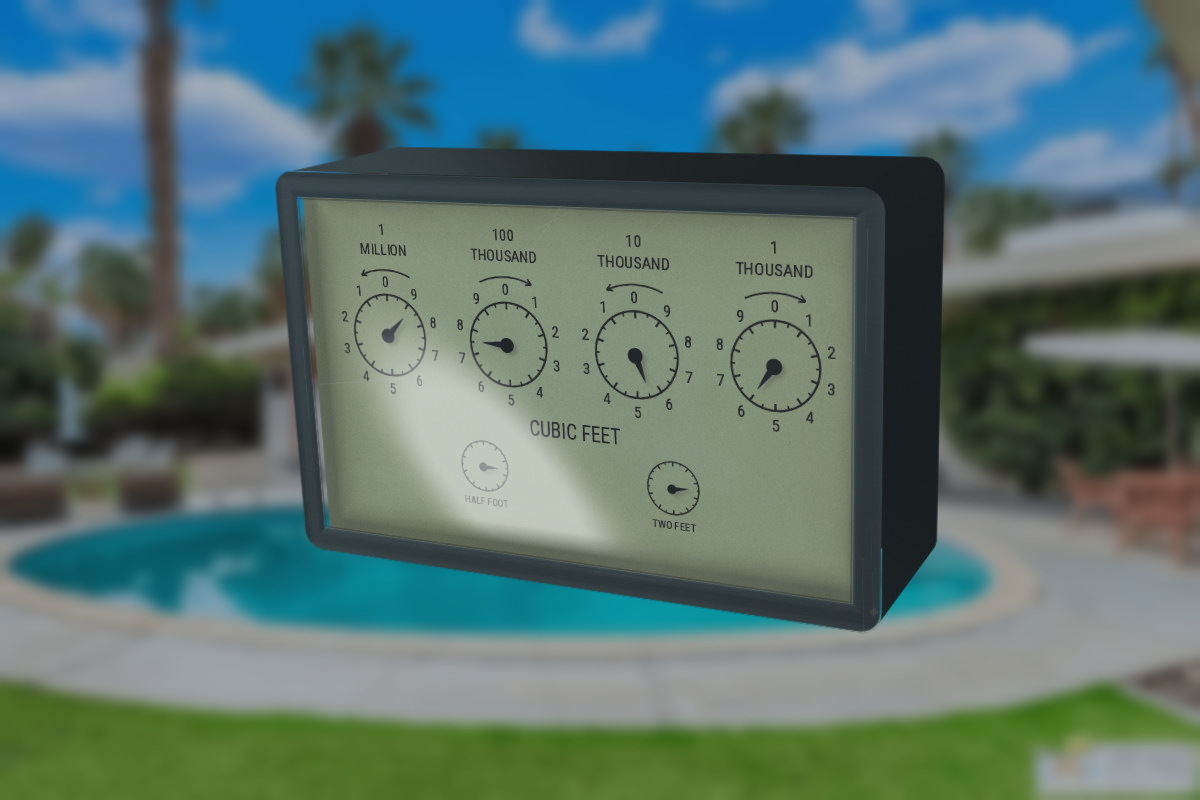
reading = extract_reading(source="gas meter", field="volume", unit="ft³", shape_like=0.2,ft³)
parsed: 875600,ft³
